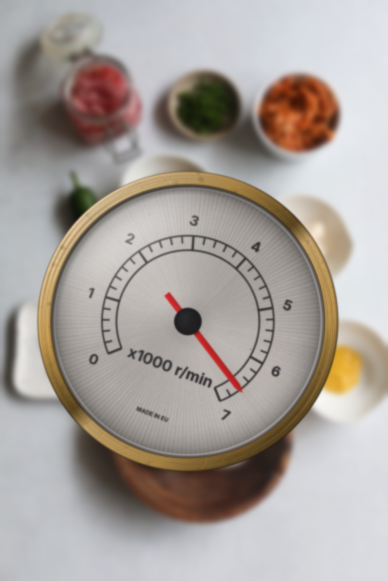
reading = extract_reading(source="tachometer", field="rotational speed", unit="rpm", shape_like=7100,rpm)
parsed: 6600,rpm
